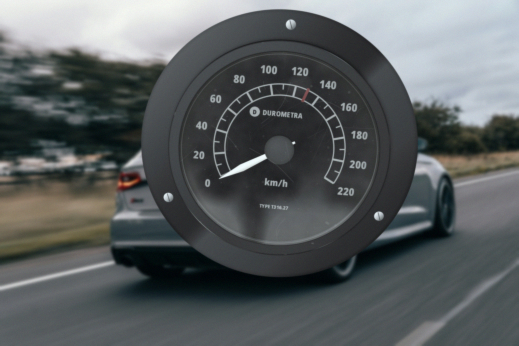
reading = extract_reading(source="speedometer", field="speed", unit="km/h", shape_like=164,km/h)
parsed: 0,km/h
